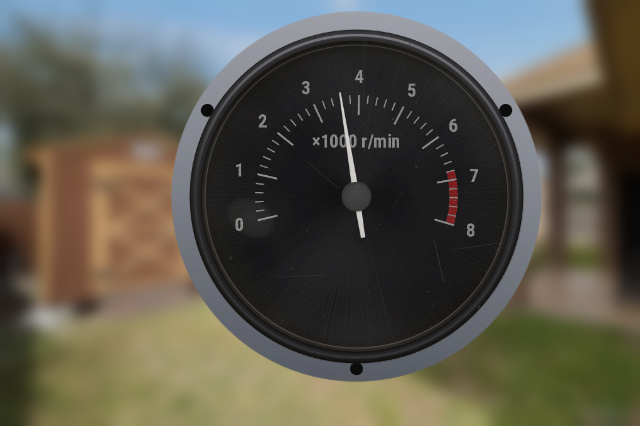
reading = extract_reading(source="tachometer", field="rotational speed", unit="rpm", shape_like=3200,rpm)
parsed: 3600,rpm
